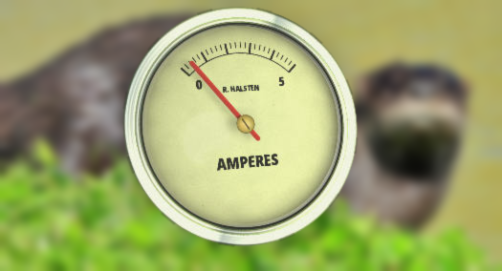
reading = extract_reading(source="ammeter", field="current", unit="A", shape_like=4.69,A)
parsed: 0.4,A
